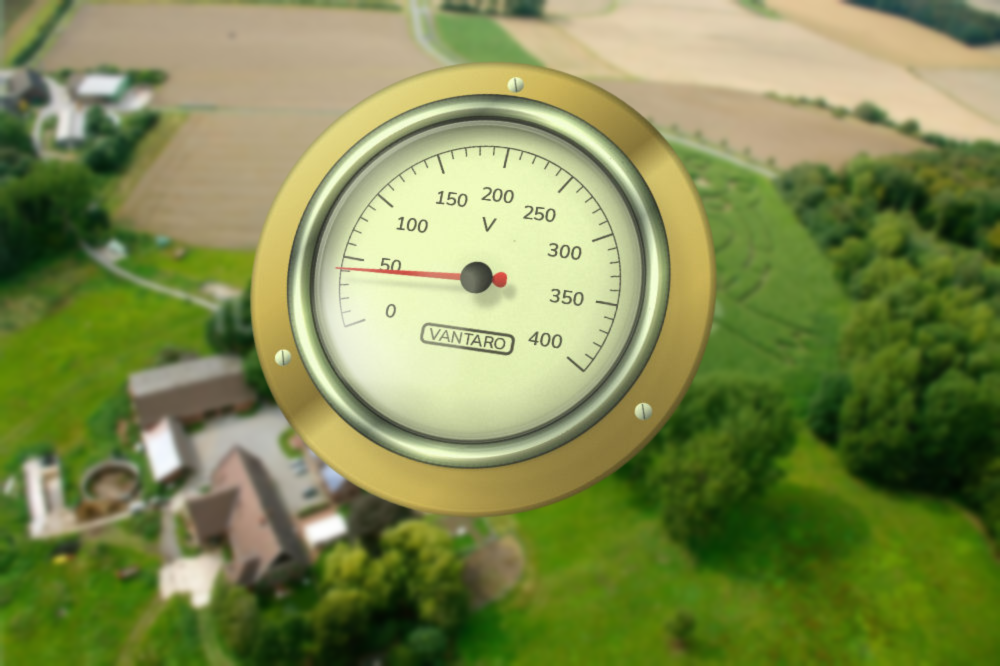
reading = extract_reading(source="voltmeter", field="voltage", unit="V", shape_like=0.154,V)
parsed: 40,V
